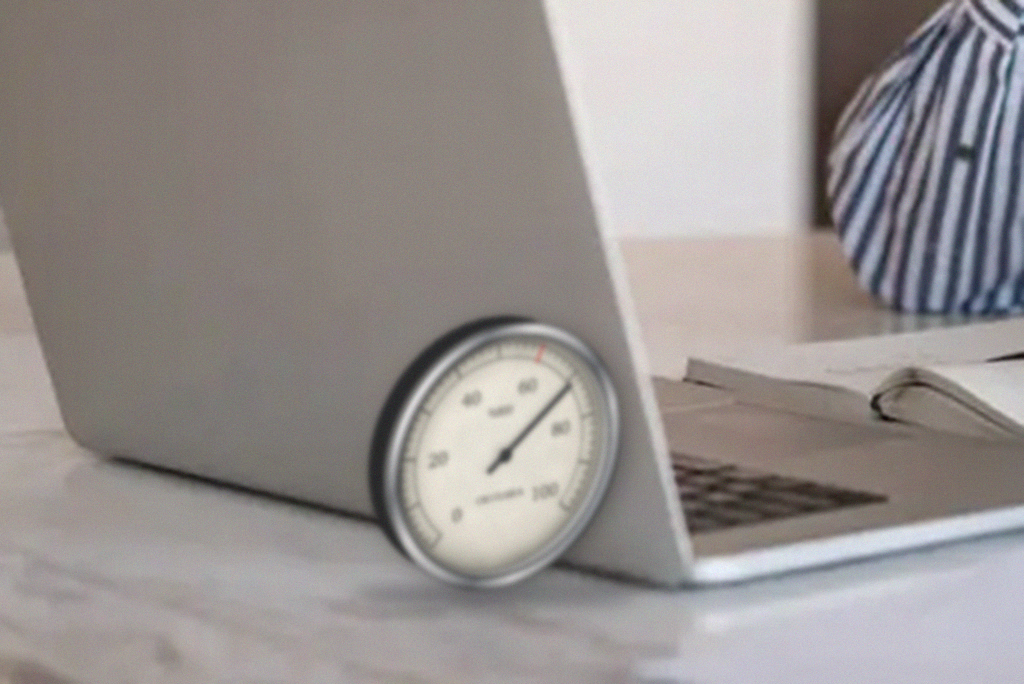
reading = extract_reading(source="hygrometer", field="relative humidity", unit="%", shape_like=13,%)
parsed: 70,%
